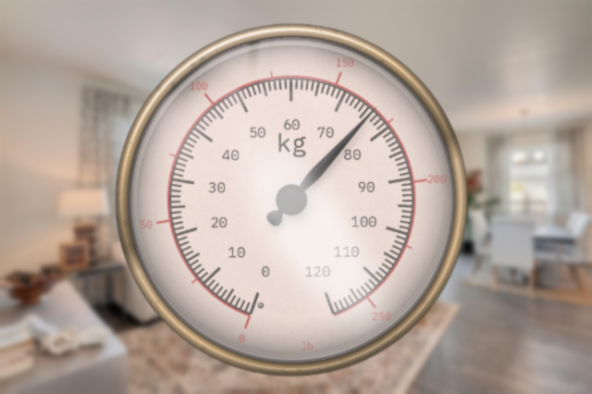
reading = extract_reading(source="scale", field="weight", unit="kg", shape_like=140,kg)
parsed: 76,kg
